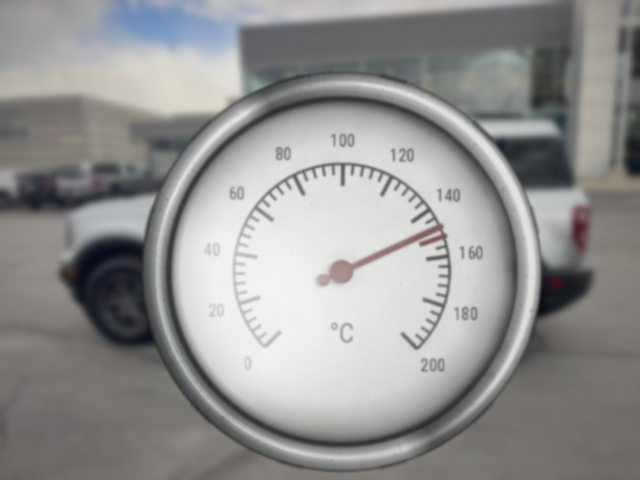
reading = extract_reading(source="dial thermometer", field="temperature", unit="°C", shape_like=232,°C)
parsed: 148,°C
